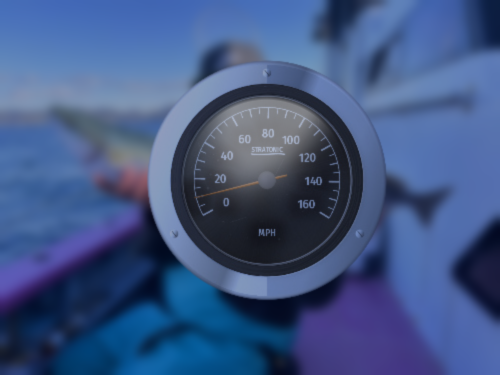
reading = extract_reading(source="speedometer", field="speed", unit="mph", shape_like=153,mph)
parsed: 10,mph
